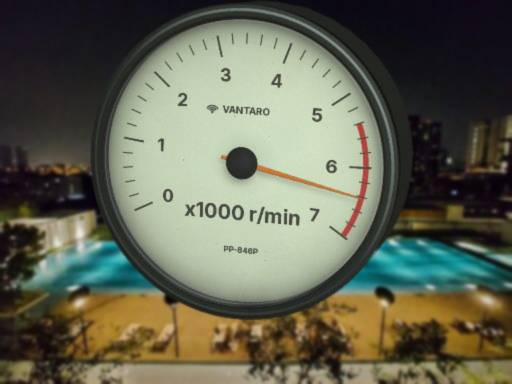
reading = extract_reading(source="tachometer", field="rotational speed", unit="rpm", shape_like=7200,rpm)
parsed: 6400,rpm
